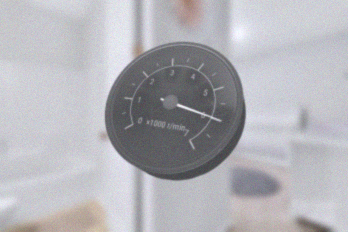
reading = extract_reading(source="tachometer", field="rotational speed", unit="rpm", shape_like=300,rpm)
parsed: 6000,rpm
